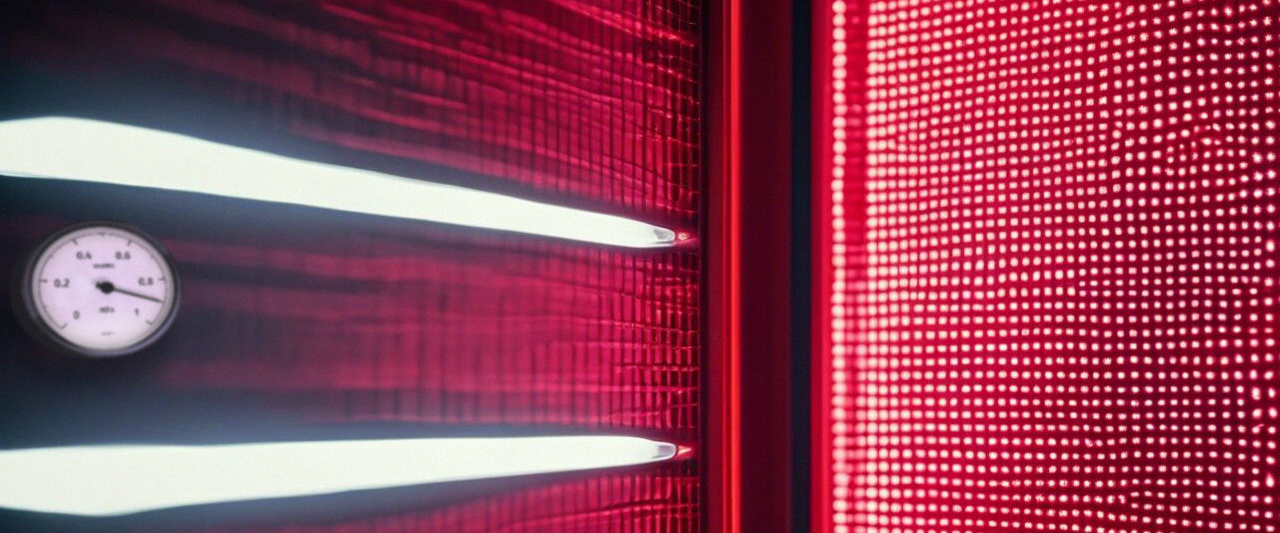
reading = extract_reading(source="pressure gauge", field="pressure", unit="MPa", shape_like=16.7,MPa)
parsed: 0.9,MPa
